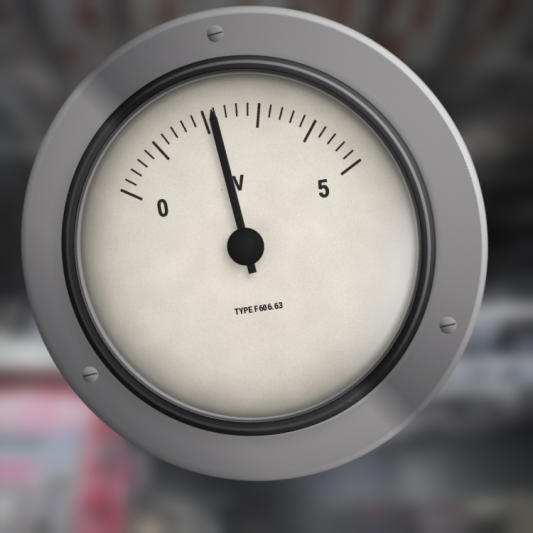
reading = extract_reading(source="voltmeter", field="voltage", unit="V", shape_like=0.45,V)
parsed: 2.2,V
